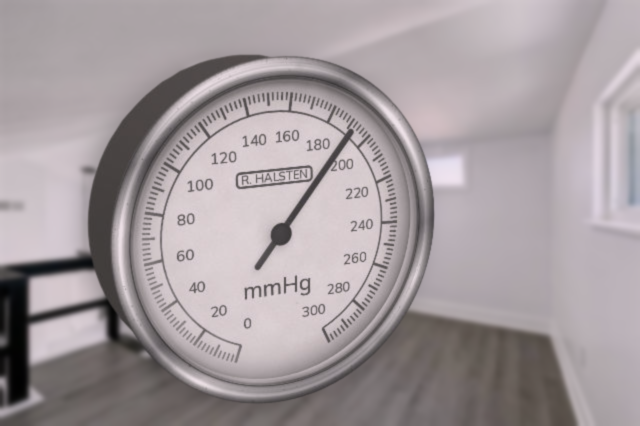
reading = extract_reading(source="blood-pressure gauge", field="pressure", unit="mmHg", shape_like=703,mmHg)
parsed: 190,mmHg
